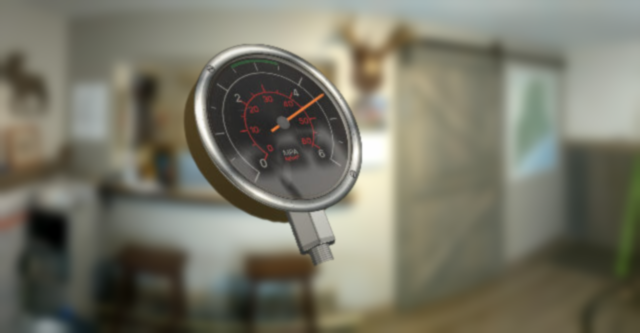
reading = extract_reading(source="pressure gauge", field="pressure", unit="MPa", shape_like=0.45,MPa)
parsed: 4.5,MPa
